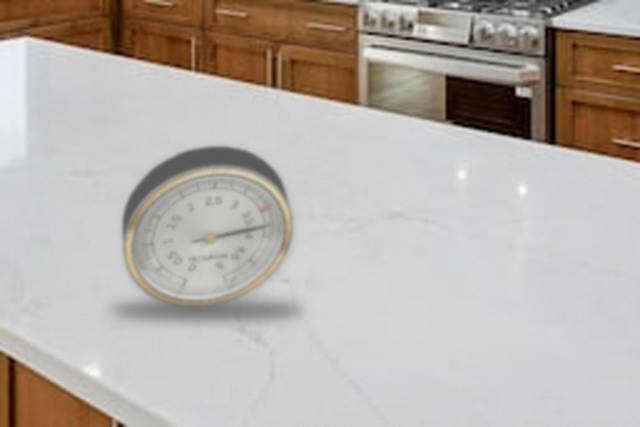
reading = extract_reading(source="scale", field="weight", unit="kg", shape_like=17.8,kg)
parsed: 3.75,kg
